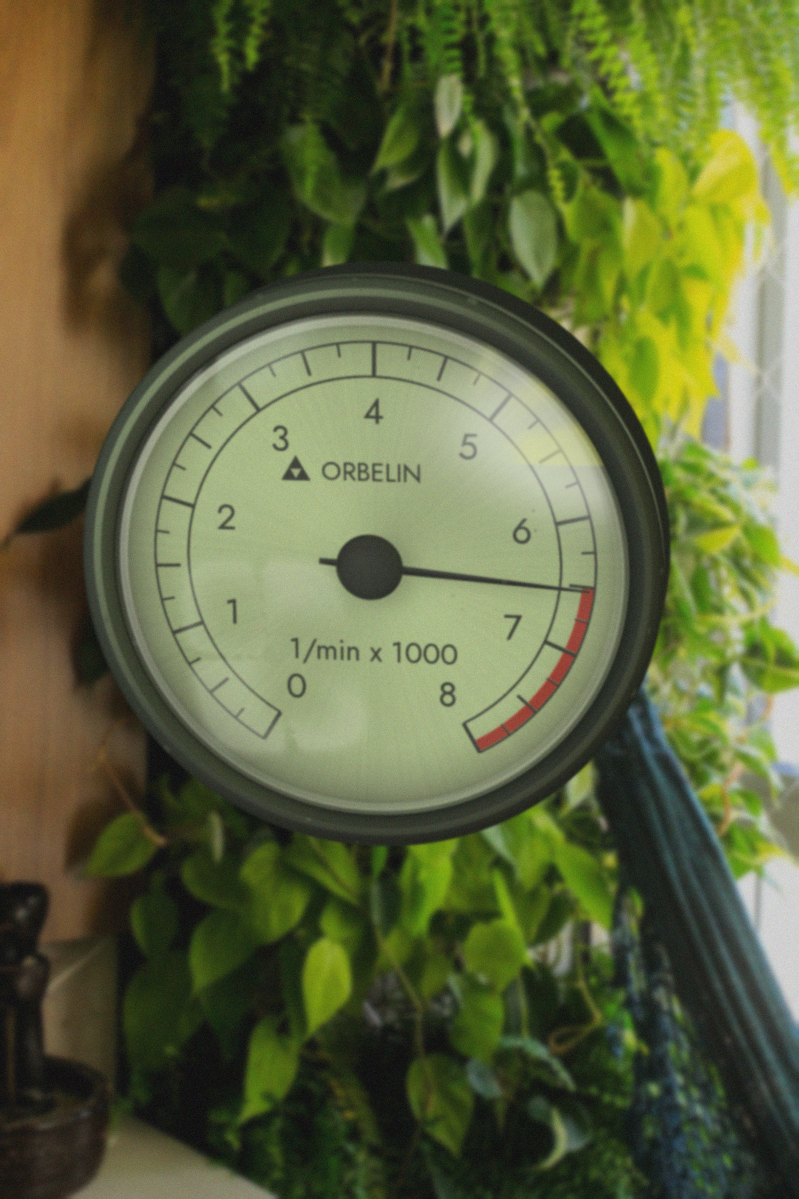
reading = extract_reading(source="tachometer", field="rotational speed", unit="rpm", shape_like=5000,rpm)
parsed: 6500,rpm
